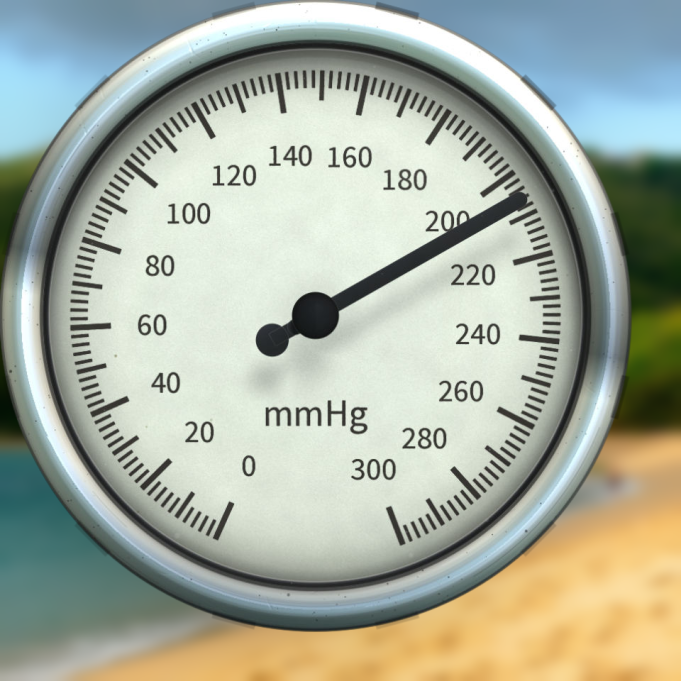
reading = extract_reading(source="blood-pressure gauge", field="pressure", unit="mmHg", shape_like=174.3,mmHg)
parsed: 206,mmHg
